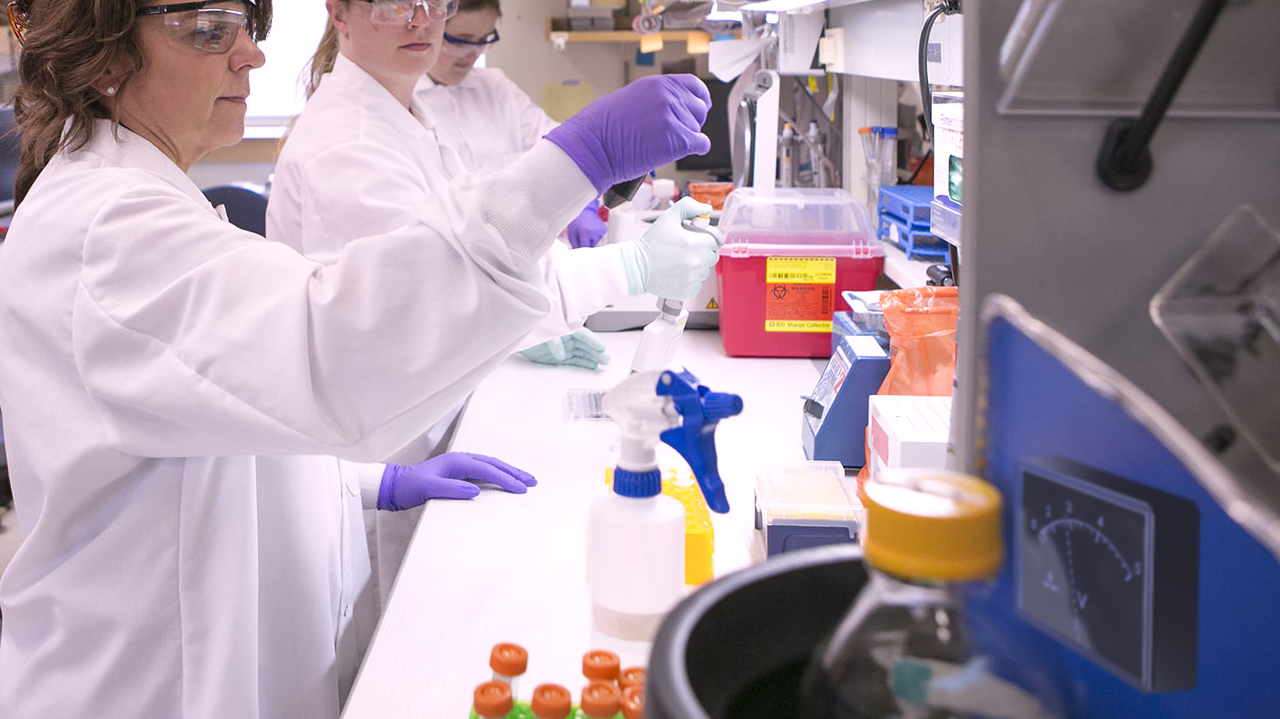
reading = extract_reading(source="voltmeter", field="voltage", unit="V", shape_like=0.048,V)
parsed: 3,V
